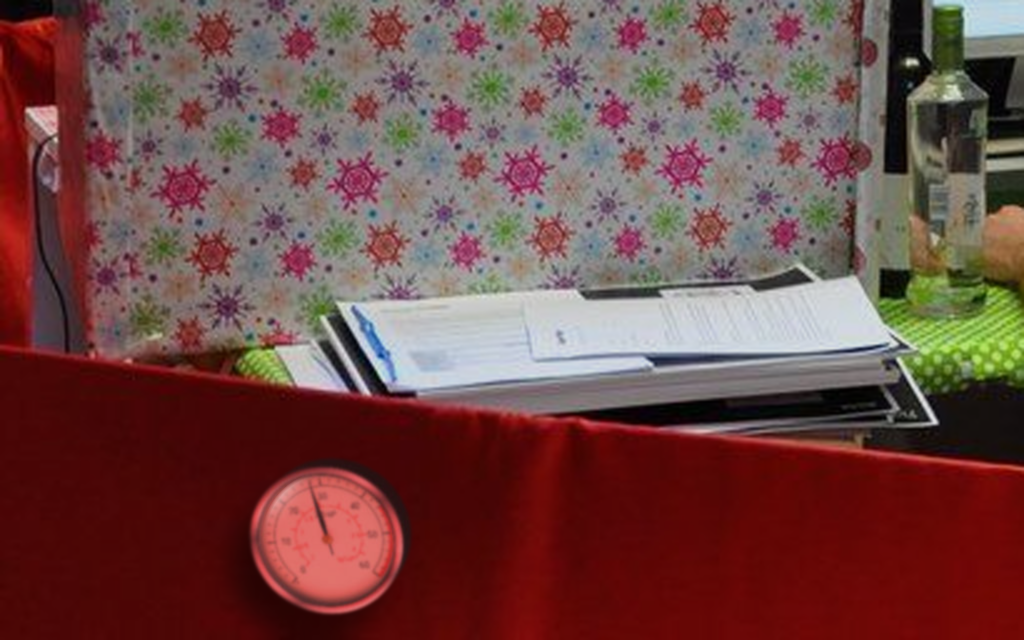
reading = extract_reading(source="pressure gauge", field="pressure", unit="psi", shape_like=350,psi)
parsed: 28,psi
